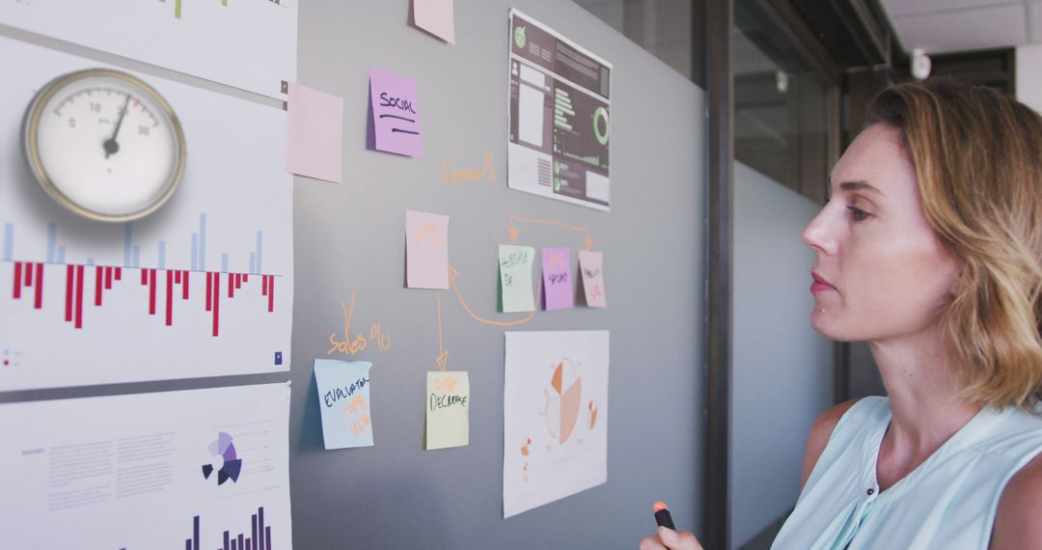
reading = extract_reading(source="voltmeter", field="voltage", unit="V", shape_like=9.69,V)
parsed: 20,V
